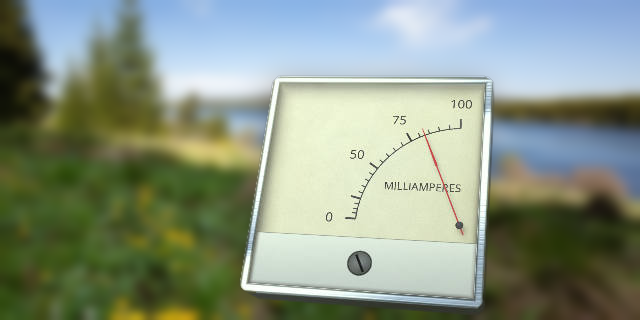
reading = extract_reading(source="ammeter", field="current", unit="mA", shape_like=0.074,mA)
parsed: 82.5,mA
